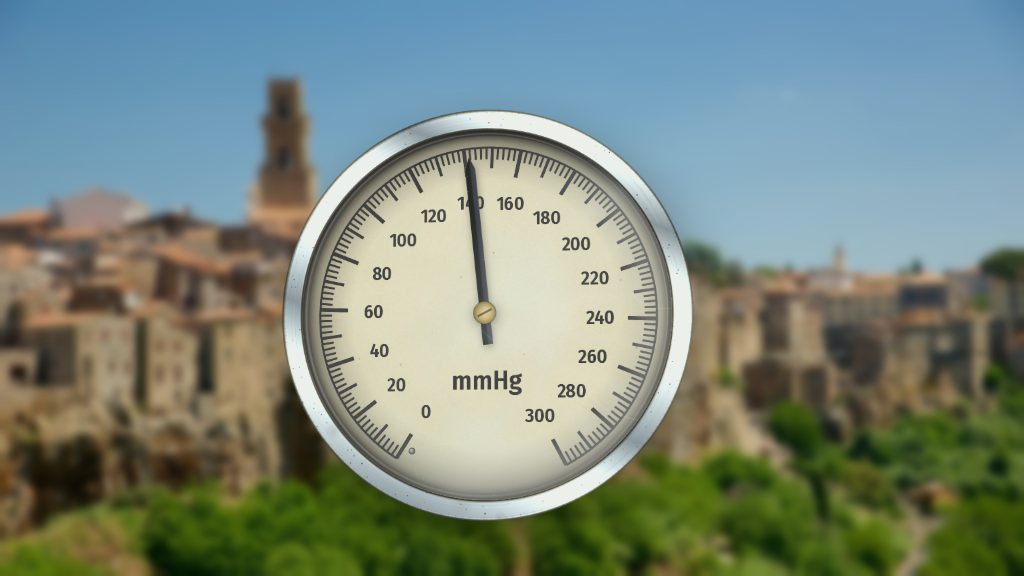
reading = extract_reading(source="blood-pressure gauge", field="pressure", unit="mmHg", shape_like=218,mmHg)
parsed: 142,mmHg
